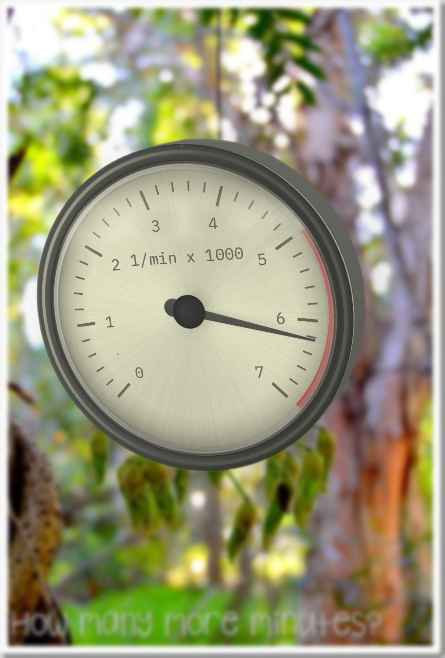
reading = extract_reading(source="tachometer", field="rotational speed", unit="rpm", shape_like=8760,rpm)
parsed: 6200,rpm
